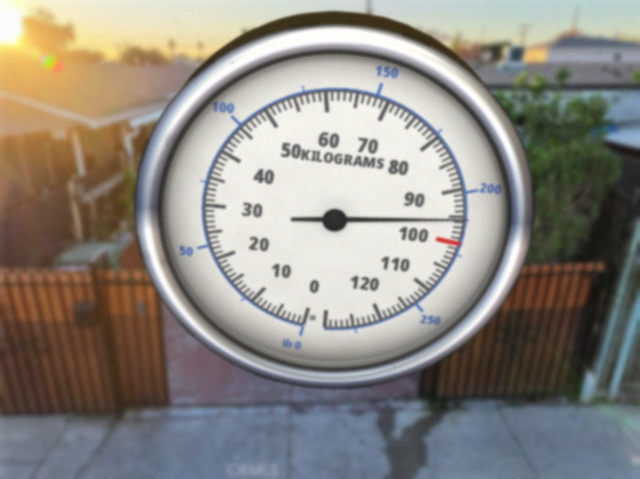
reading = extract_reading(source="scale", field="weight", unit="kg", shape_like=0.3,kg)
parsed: 95,kg
